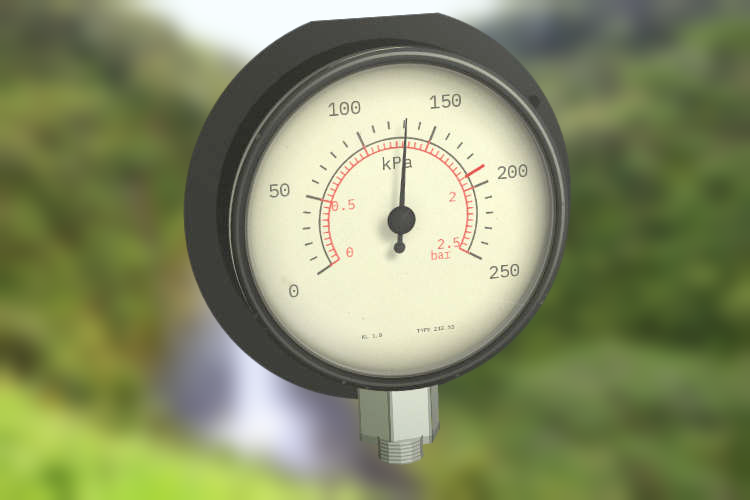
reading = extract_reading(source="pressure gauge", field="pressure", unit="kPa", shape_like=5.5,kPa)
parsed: 130,kPa
